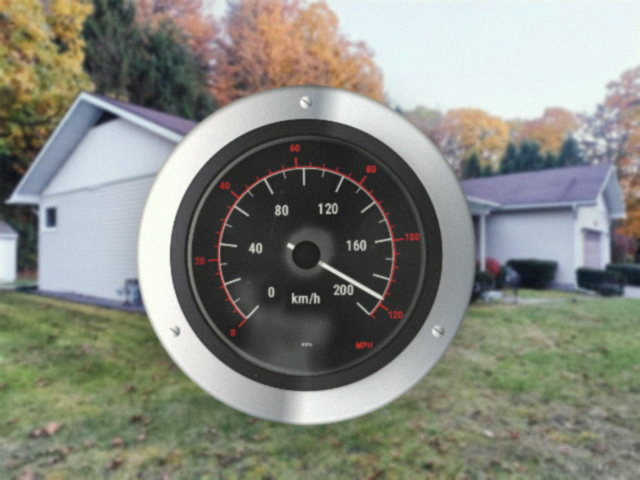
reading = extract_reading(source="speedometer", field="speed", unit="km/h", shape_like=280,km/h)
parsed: 190,km/h
